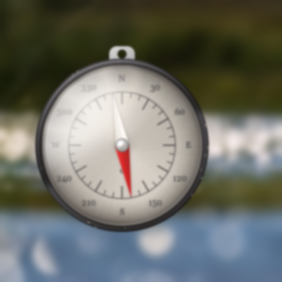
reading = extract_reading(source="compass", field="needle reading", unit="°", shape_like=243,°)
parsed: 170,°
